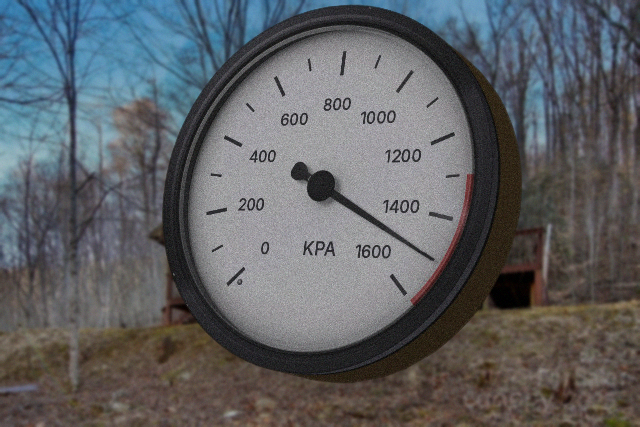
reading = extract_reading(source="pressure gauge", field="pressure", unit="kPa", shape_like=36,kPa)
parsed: 1500,kPa
